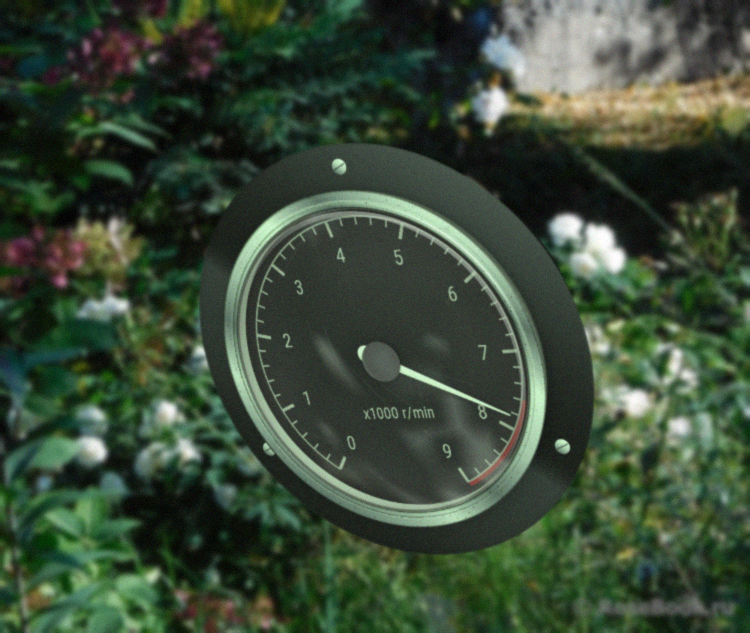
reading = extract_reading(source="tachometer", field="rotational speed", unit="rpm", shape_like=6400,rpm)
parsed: 7800,rpm
